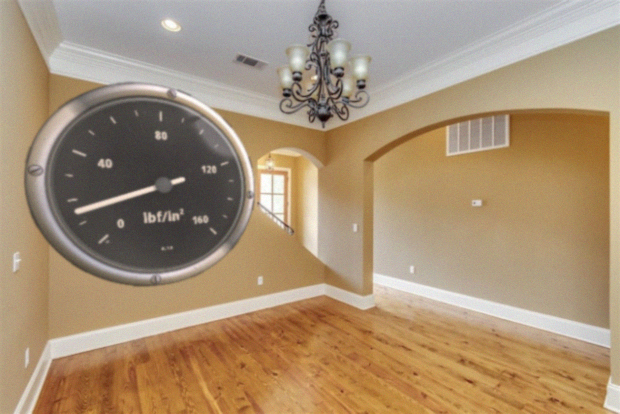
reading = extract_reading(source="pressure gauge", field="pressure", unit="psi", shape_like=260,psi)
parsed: 15,psi
